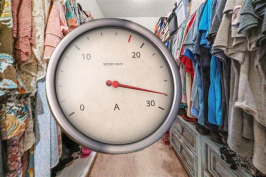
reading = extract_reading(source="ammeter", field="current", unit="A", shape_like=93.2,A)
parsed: 28,A
